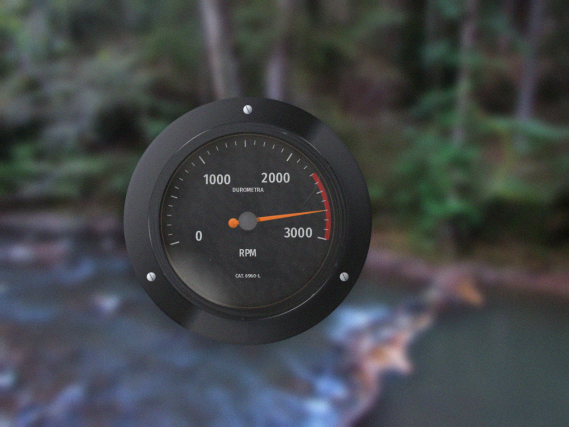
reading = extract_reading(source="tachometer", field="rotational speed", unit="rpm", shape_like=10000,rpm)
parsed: 2700,rpm
